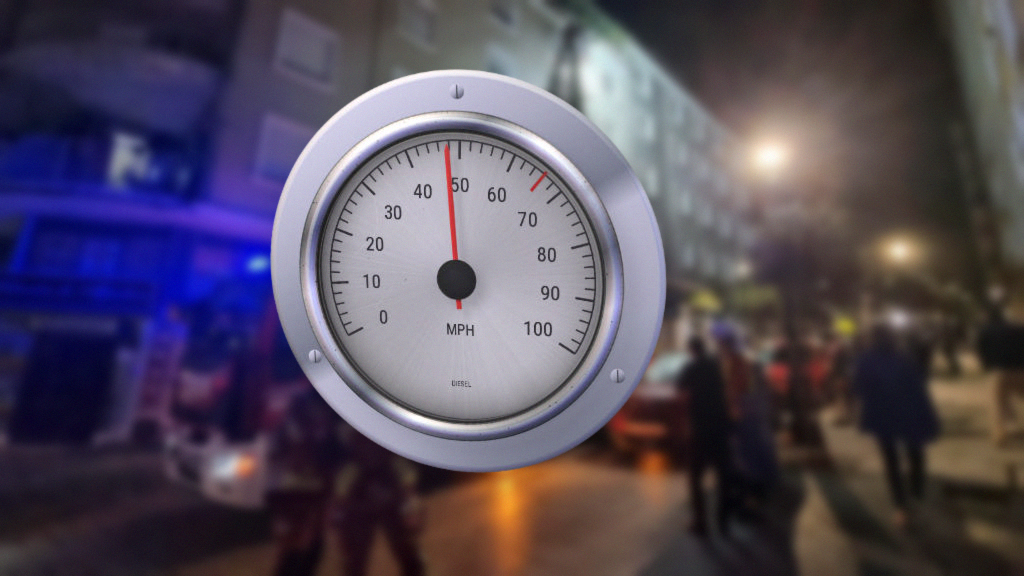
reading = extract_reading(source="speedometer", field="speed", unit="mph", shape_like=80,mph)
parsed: 48,mph
